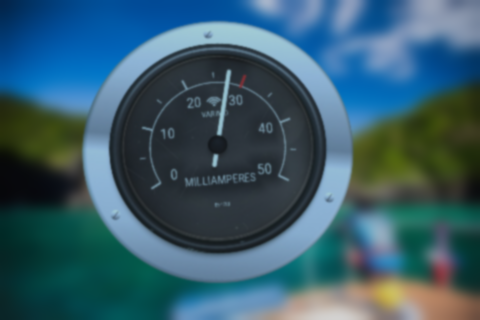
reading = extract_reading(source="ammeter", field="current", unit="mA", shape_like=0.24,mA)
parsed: 27.5,mA
